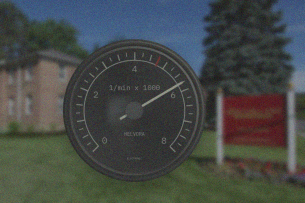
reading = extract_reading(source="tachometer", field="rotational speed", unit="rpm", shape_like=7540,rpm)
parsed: 5750,rpm
